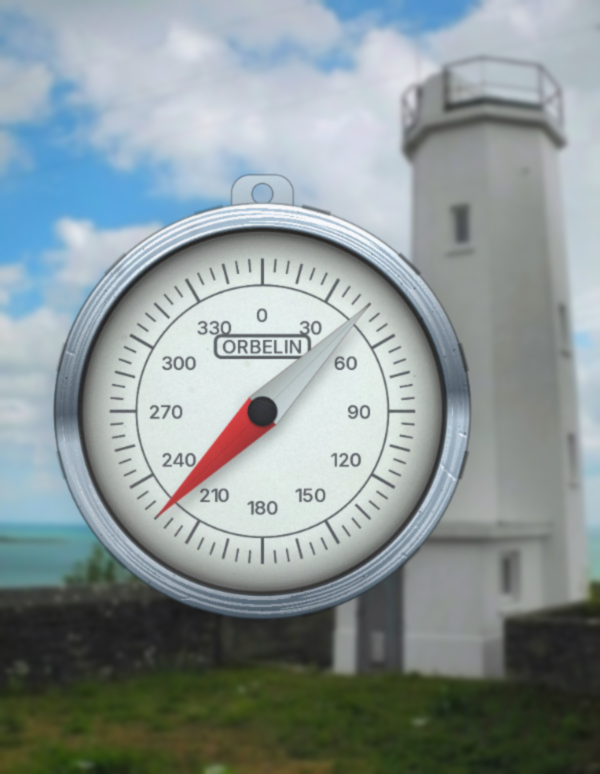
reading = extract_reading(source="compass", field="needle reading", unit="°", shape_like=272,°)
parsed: 225,°
